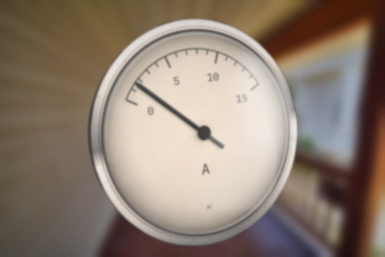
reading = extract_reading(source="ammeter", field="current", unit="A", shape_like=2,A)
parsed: 1.5,A
